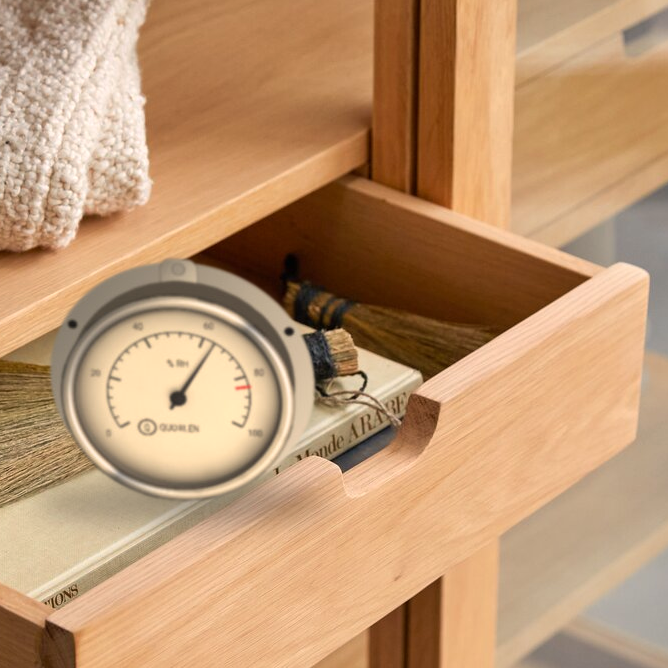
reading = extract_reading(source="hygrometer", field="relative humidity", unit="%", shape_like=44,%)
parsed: 64,%
